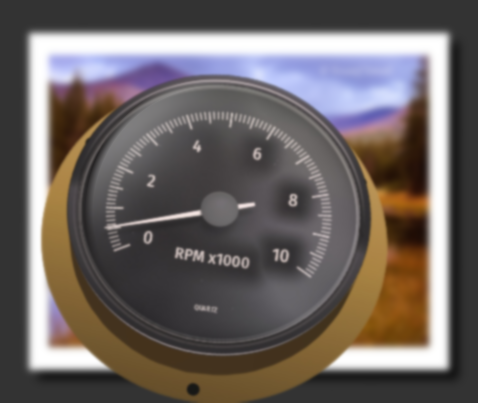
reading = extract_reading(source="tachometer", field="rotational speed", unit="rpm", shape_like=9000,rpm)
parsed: 500,rpm
